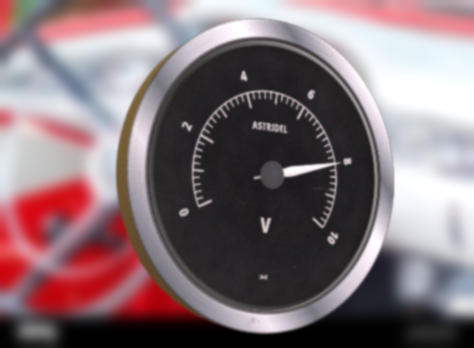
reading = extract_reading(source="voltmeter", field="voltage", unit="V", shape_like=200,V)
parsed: 8,V
